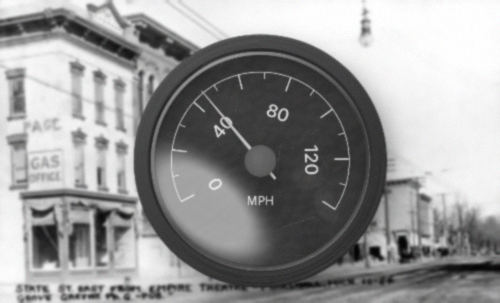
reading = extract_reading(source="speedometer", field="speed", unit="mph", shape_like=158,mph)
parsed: 45,mph
